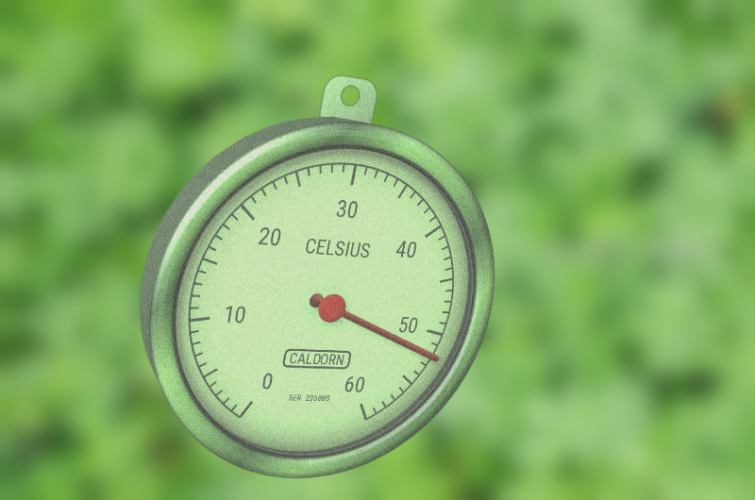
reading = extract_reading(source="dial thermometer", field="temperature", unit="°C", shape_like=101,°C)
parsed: 52,°C
